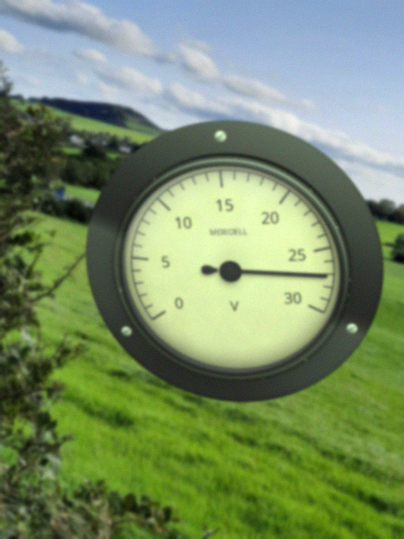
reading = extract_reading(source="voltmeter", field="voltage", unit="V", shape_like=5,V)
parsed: 27,V
